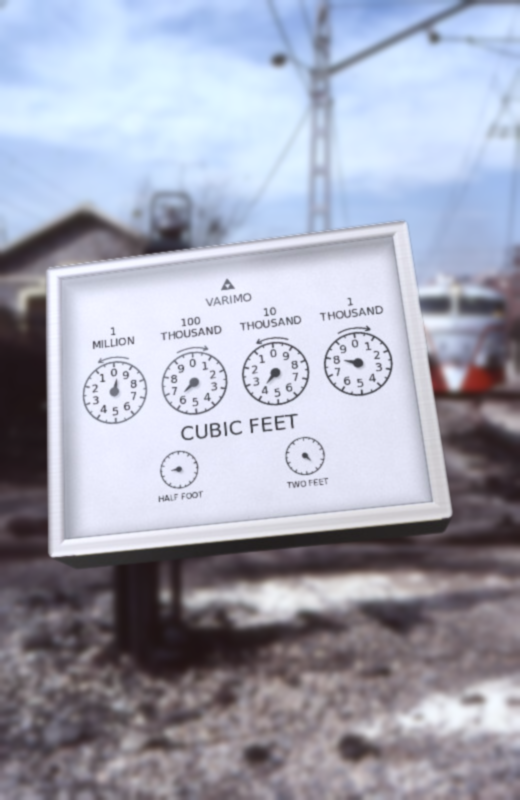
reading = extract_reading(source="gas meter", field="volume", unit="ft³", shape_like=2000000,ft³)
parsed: 963800,ft³
